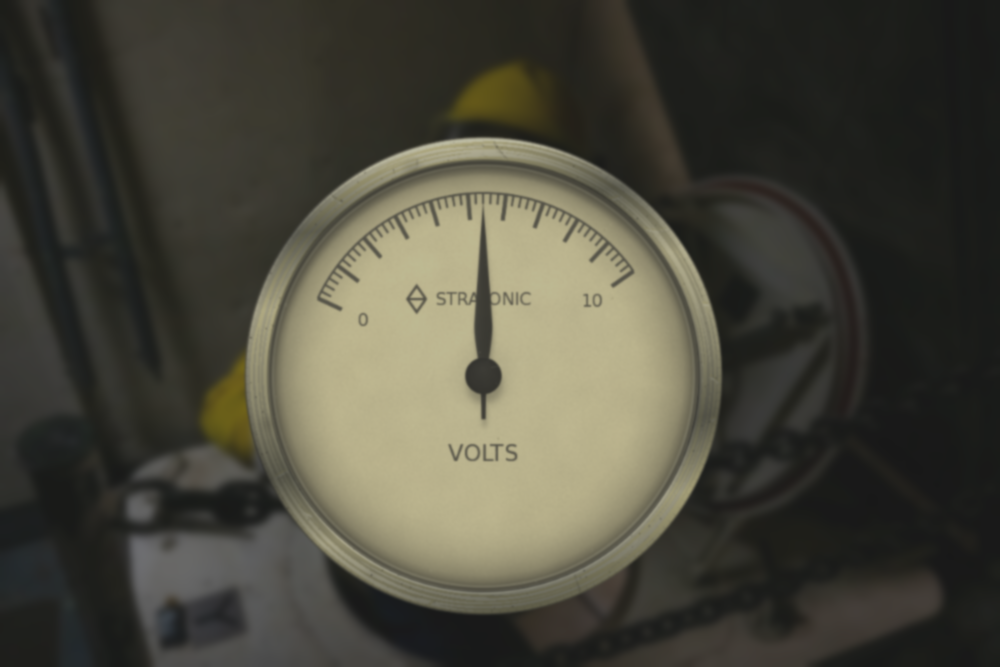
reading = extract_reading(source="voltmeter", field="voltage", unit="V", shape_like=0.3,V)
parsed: 5.4,V
